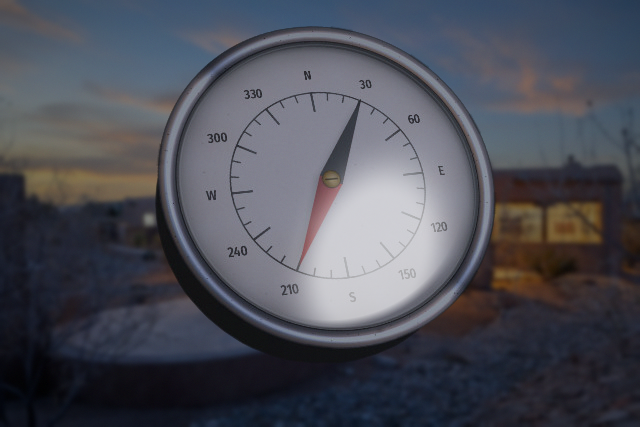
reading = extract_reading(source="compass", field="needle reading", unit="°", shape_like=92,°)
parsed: 210,°
